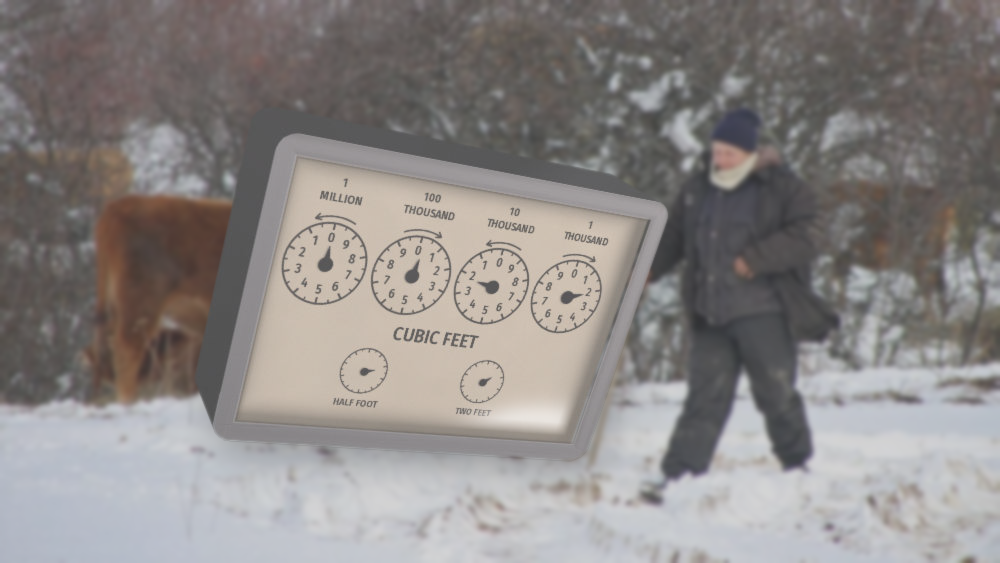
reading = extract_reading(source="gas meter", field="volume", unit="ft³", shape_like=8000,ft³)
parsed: 2200,ft³
